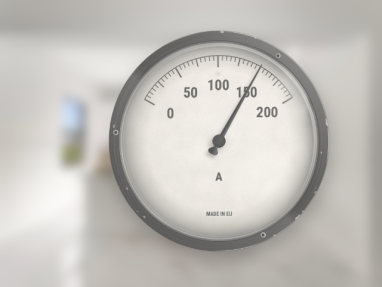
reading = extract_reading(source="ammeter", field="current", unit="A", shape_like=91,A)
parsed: 150,A
